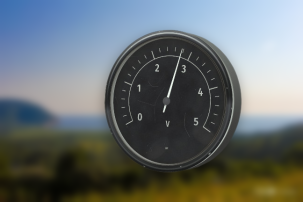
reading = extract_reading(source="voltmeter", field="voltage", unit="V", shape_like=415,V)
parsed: 2.8,V
